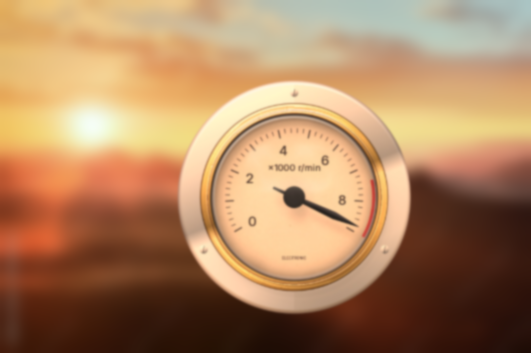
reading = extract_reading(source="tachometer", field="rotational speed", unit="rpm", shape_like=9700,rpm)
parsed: 8800,rpm
